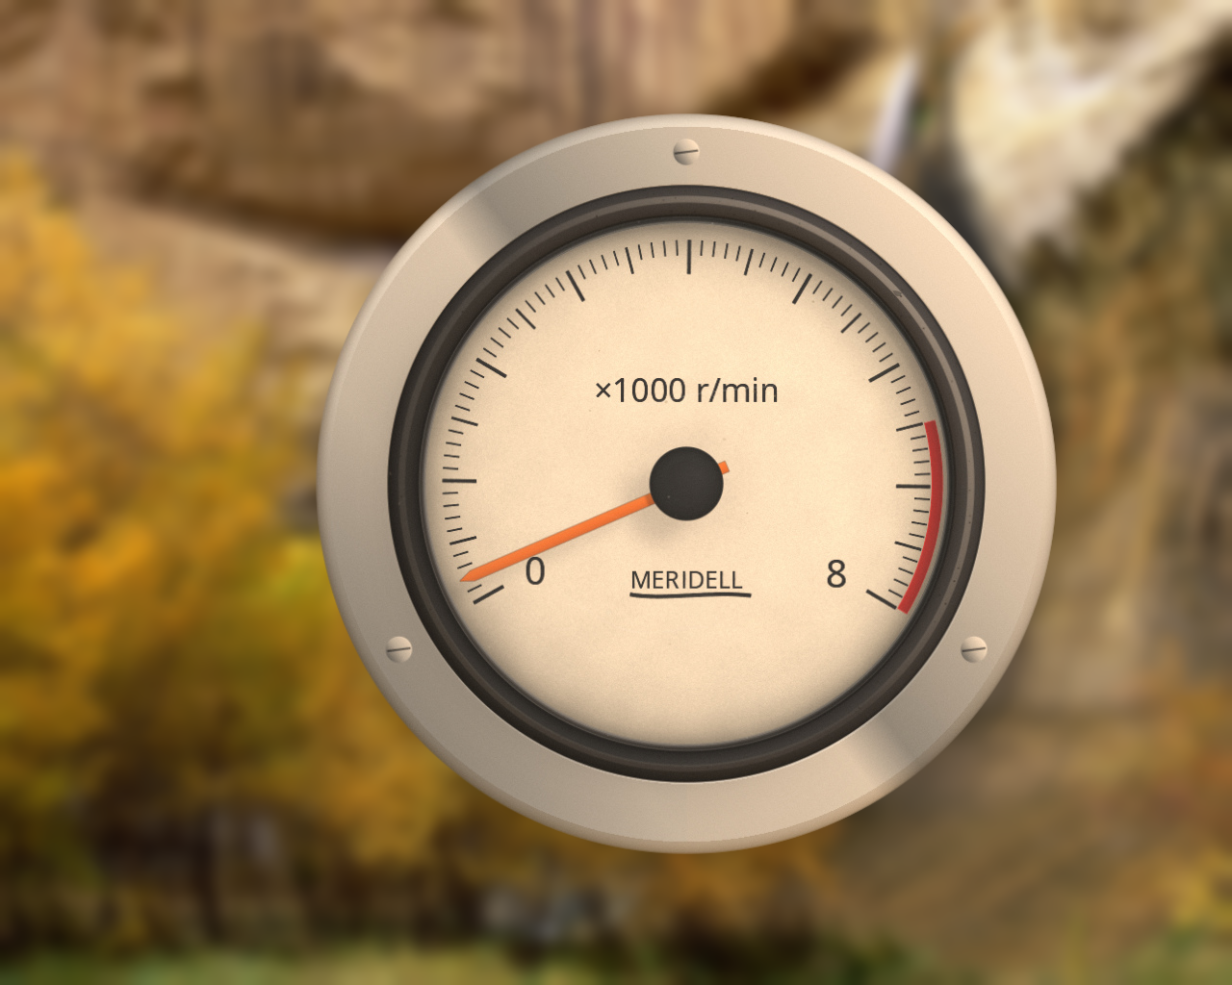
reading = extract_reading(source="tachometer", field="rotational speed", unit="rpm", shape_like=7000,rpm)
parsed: 200,rpm
